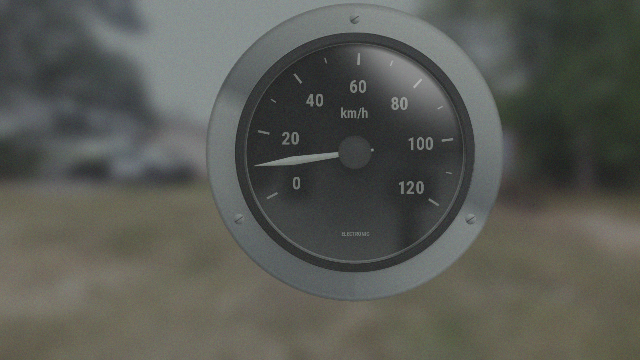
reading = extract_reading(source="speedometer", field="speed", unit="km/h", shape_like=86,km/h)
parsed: 10,km/h
